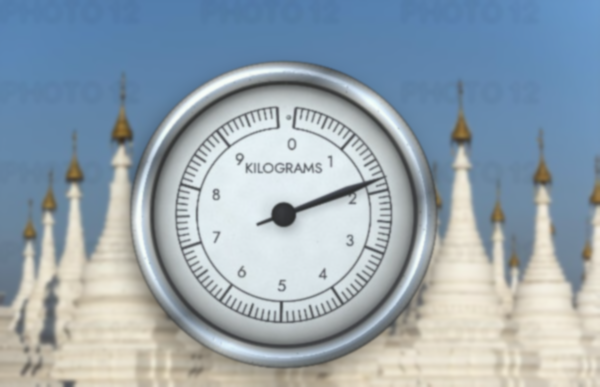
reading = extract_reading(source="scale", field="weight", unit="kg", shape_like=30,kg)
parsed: 1.8,kg
